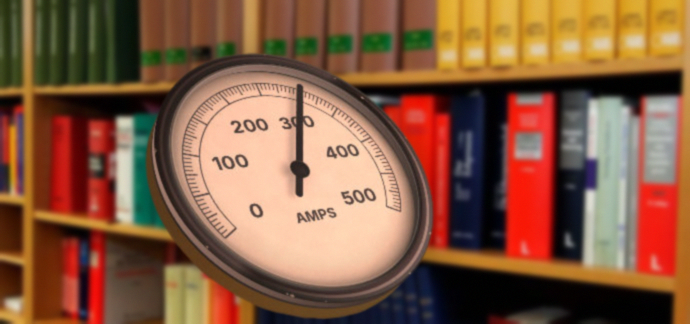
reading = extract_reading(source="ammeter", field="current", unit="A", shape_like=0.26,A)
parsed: 300,A
